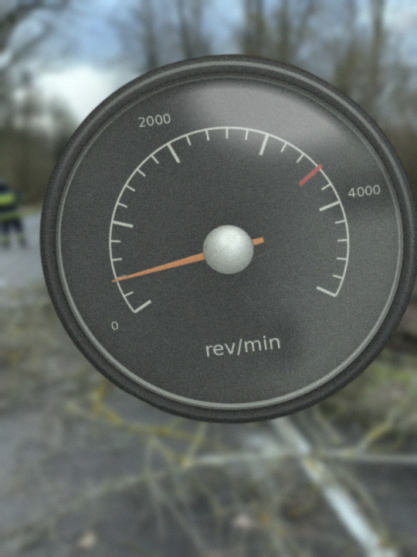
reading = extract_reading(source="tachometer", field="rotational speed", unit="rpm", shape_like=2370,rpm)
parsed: 400,rpm
